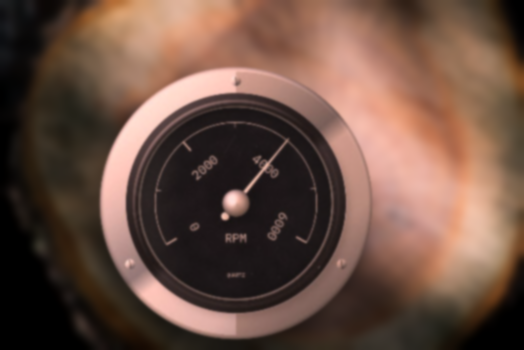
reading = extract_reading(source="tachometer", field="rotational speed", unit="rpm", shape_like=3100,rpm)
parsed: 4000,rpm
